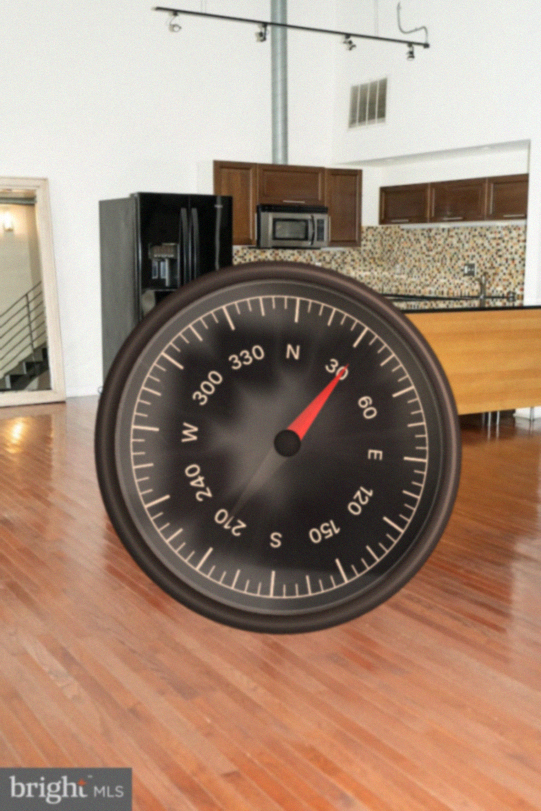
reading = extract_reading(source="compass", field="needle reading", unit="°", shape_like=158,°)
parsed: 32.5,°
